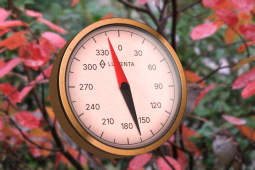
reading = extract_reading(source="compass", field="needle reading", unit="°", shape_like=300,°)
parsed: 345,°
